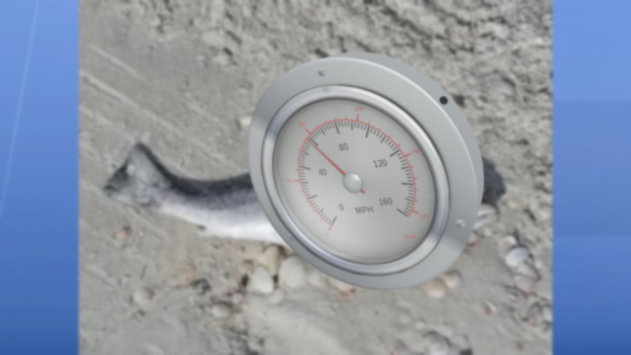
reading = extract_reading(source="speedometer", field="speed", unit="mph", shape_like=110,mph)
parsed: 60,mph
